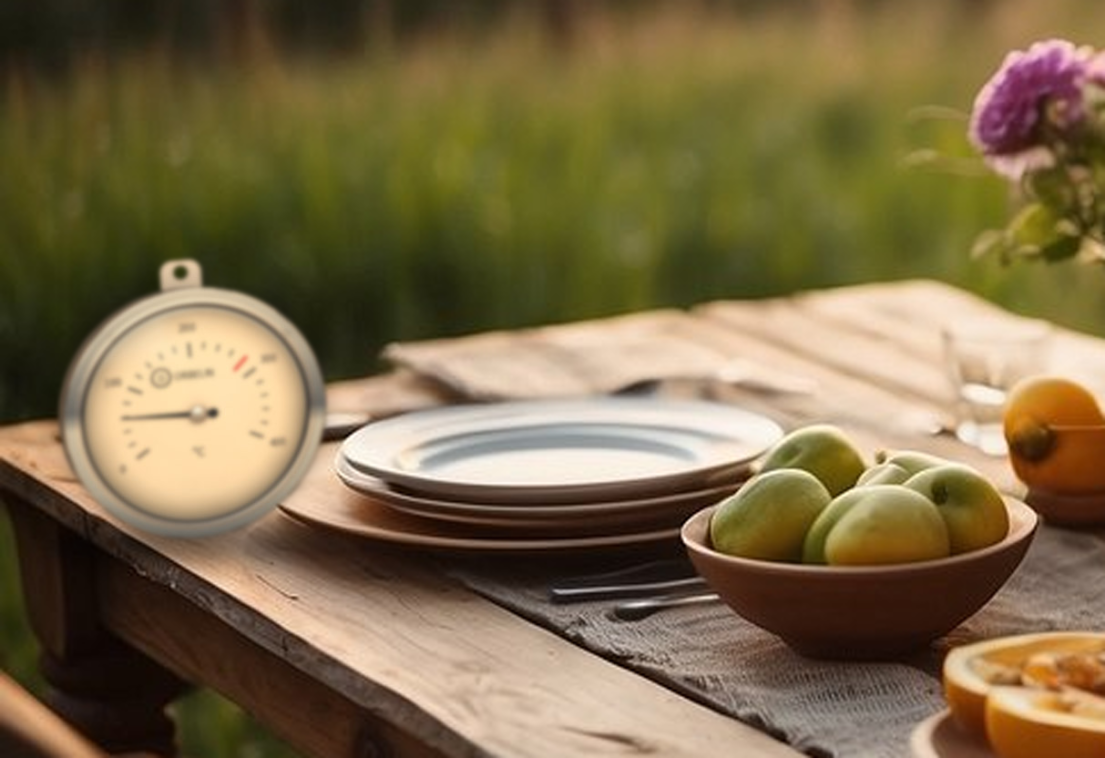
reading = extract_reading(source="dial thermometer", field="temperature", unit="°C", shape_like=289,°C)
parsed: 60,°C
